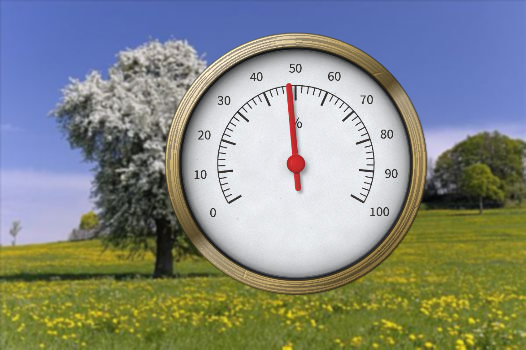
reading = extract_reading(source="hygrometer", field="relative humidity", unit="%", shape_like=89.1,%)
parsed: 48,%
